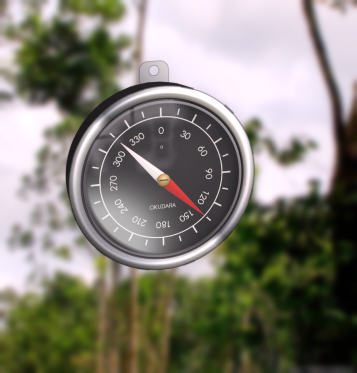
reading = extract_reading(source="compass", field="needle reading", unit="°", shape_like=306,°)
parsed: 135,°
